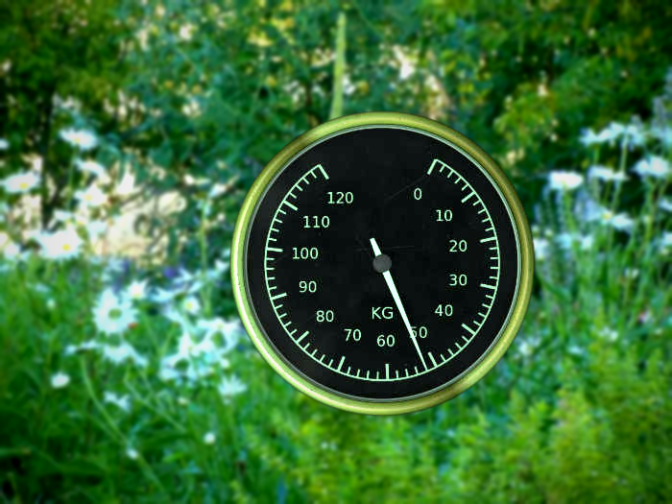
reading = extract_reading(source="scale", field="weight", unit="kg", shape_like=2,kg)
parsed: 52,kg
